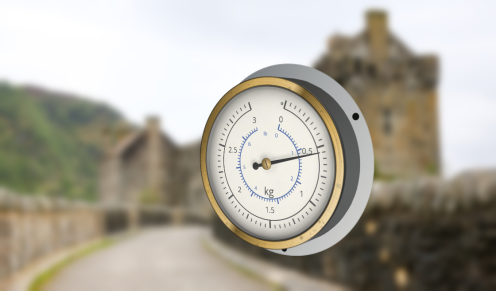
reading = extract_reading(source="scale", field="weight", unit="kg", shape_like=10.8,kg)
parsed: 0.55,kg
